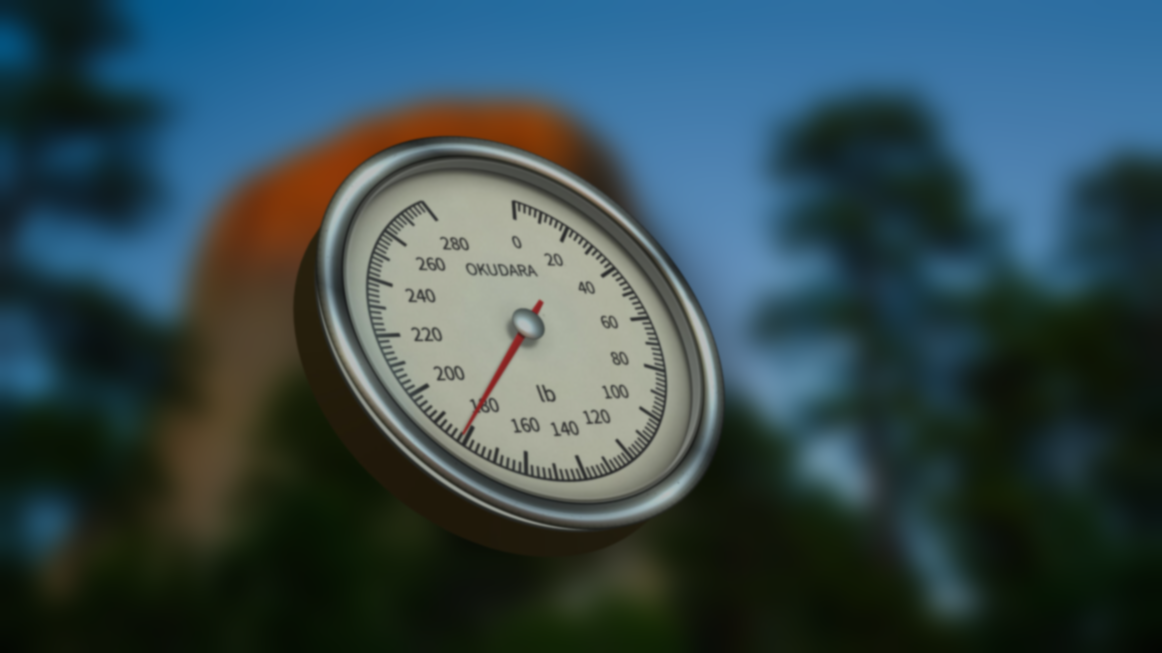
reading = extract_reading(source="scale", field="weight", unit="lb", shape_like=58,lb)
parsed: 182,lb
